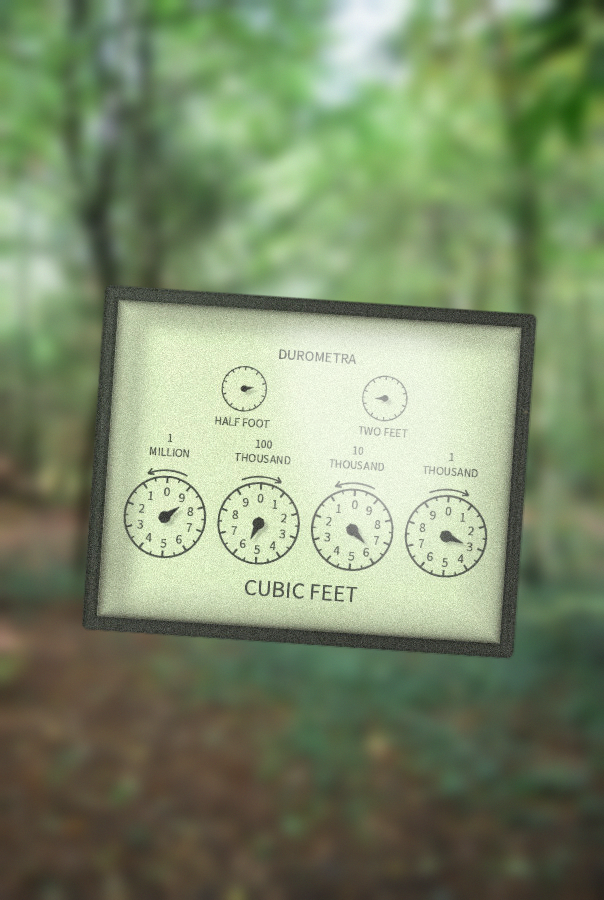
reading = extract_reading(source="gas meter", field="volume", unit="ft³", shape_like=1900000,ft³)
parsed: 856300,ft³
